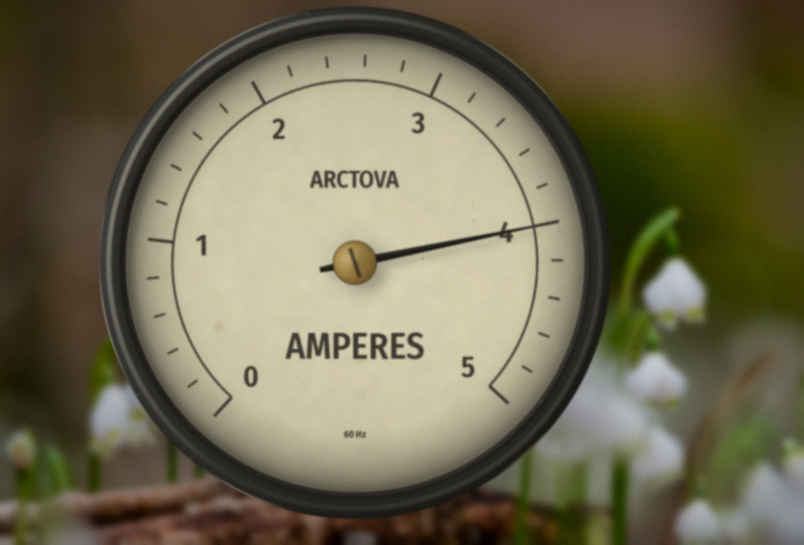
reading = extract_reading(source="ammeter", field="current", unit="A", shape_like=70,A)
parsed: 4,A
